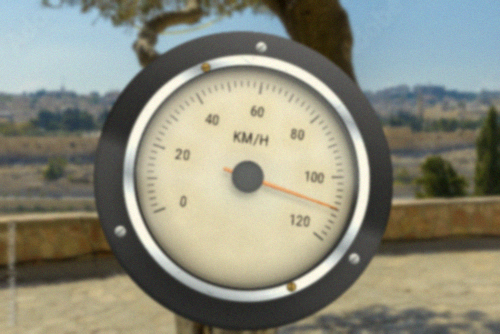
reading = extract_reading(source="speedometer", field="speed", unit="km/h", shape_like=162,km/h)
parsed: 110,km/h
